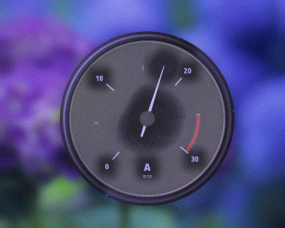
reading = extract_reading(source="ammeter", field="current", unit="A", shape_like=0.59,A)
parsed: 17.5,A
